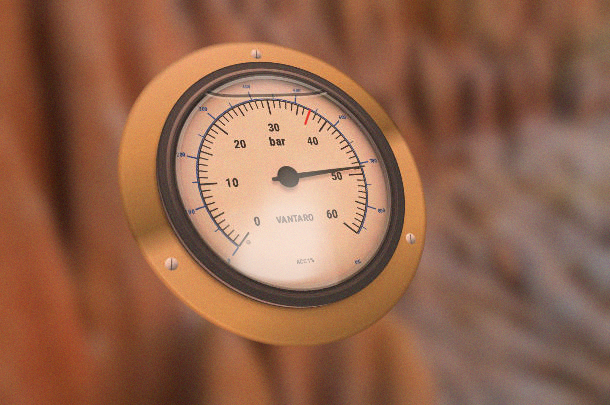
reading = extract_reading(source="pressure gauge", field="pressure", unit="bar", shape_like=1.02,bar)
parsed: 49,bar
